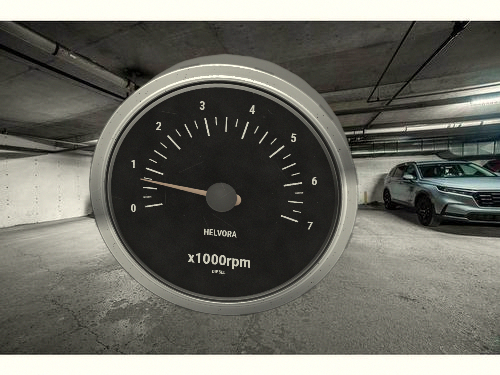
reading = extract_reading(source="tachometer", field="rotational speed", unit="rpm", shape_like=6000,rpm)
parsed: 750,rpm
